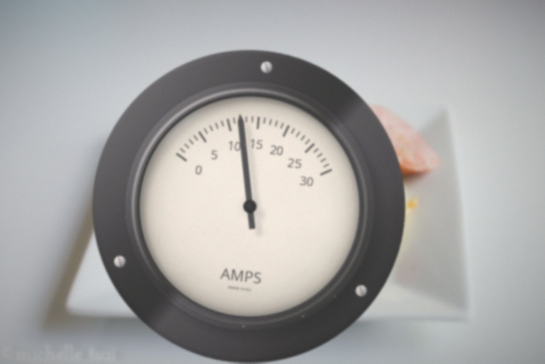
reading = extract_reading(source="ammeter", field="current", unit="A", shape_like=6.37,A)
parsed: 12,A
